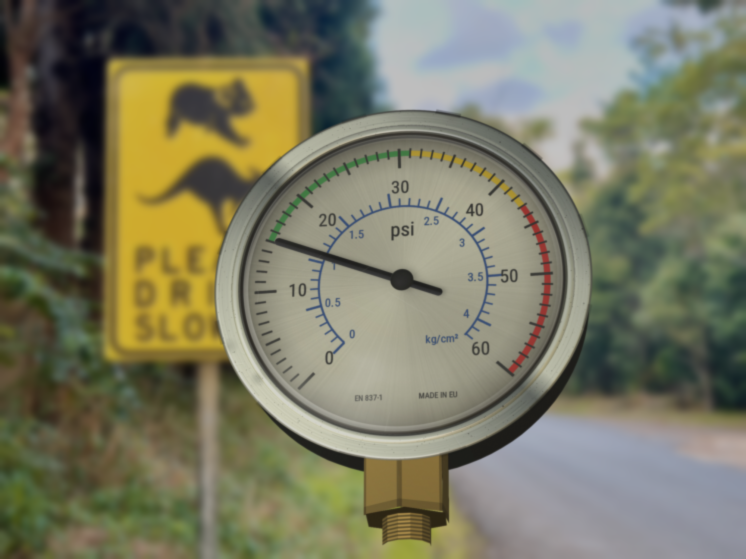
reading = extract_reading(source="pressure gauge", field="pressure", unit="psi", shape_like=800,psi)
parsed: 15,psi
